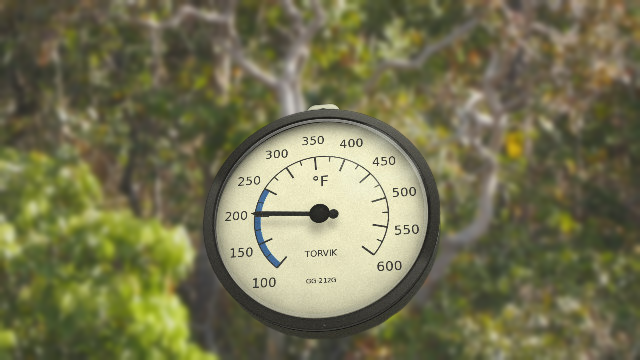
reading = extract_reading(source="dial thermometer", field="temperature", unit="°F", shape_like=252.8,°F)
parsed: 200,°F
